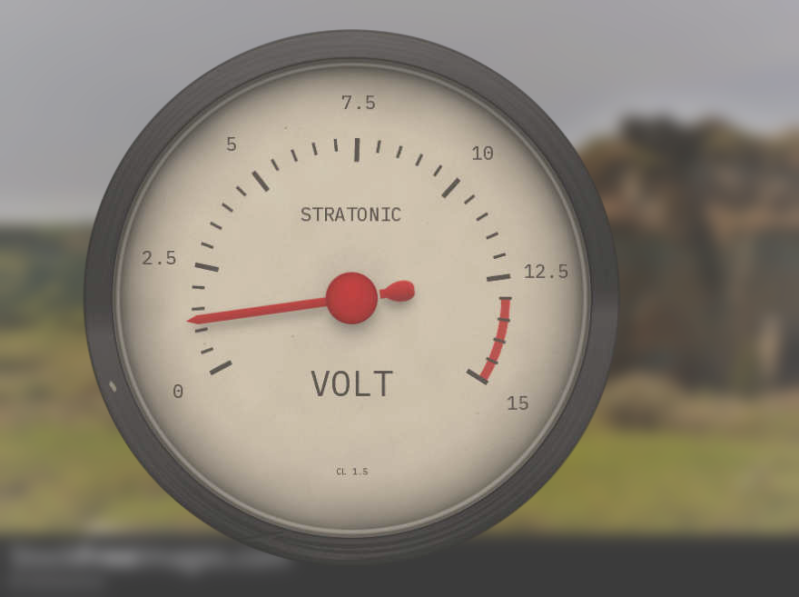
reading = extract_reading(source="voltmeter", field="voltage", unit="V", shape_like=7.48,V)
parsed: 1.25,V
